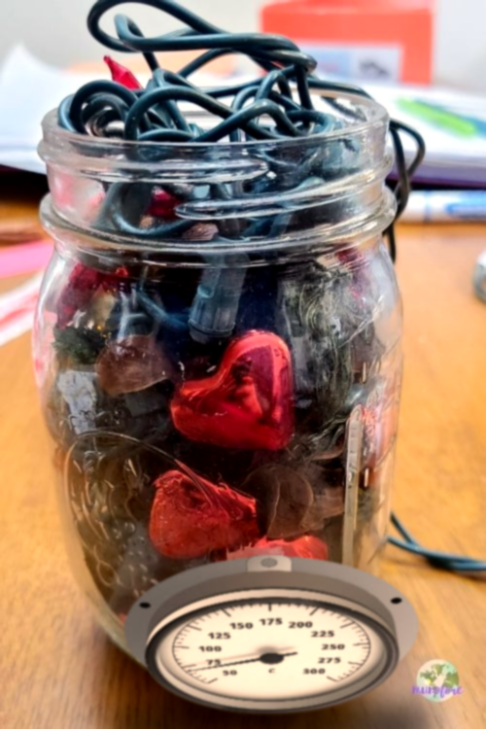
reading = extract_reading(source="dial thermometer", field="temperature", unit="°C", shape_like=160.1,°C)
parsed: 75,°C
